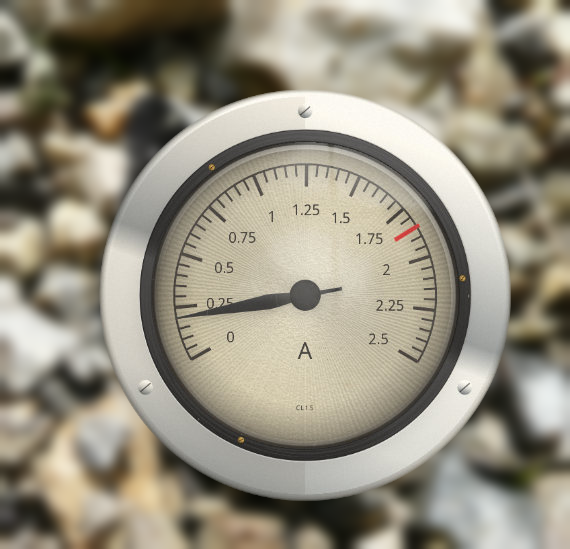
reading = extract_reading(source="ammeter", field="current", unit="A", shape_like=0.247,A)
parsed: 0.2,A
